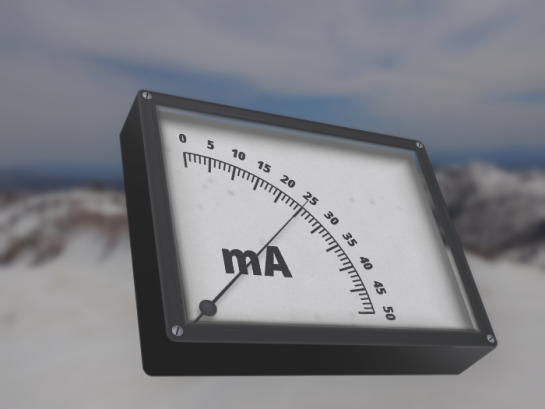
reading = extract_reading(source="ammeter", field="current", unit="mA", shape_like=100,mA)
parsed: 25,mA
